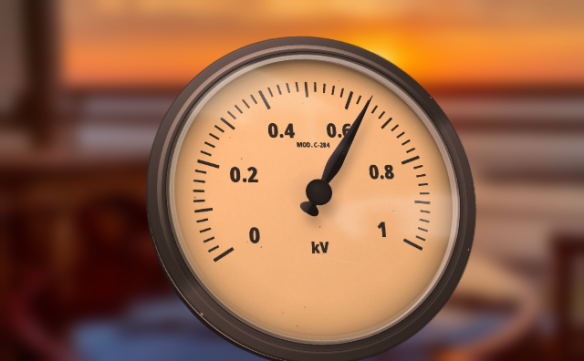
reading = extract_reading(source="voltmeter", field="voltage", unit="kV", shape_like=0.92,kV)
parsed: 0.64,kV
